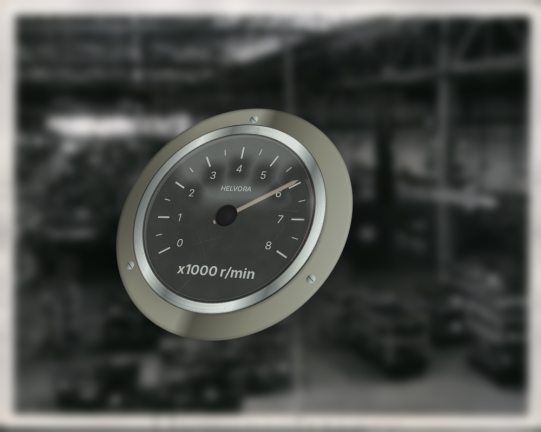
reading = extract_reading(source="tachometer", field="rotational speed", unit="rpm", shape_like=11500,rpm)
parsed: 6000,rpm
